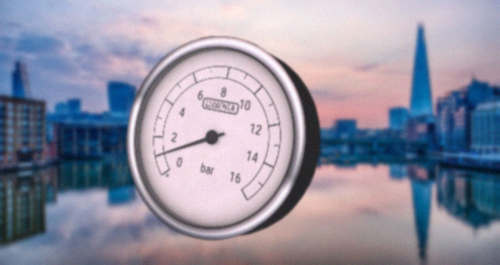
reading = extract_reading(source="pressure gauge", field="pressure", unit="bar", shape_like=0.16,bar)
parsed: 1,bar
